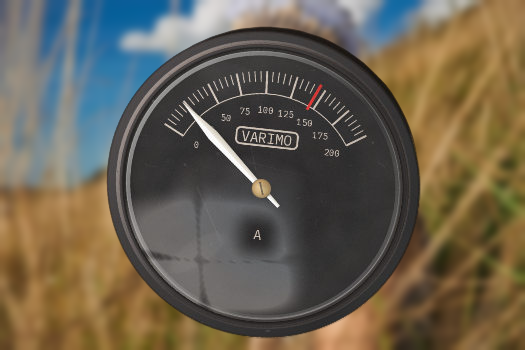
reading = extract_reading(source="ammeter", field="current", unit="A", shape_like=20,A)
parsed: 25,A
